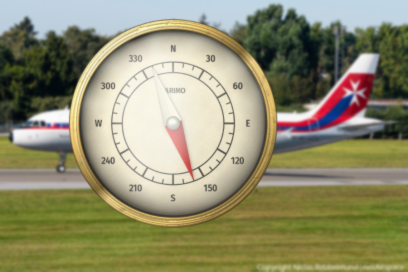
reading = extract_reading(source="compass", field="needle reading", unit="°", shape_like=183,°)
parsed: 160,°
